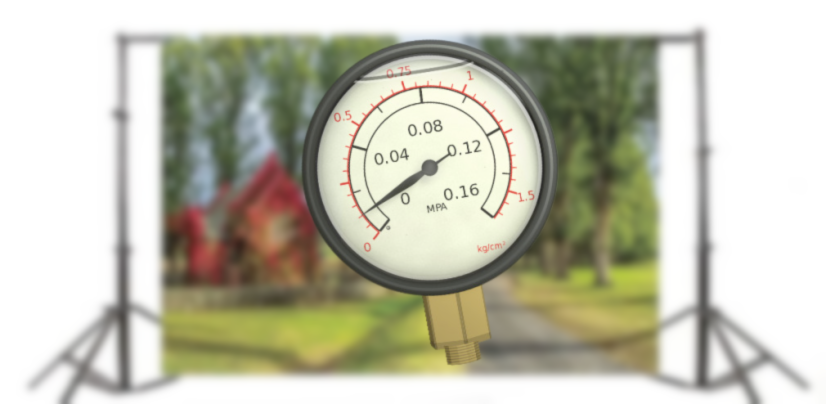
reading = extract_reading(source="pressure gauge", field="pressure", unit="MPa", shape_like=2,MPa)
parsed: 0.01,MPa
